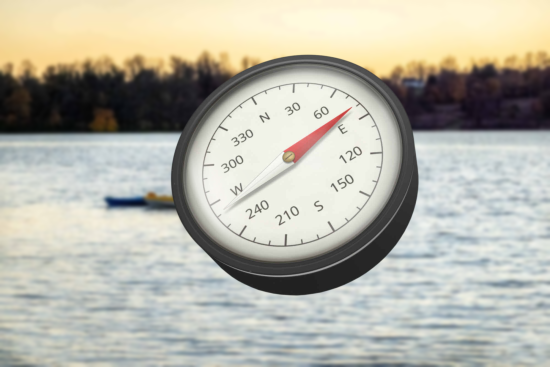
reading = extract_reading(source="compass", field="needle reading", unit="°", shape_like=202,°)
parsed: 80,°
